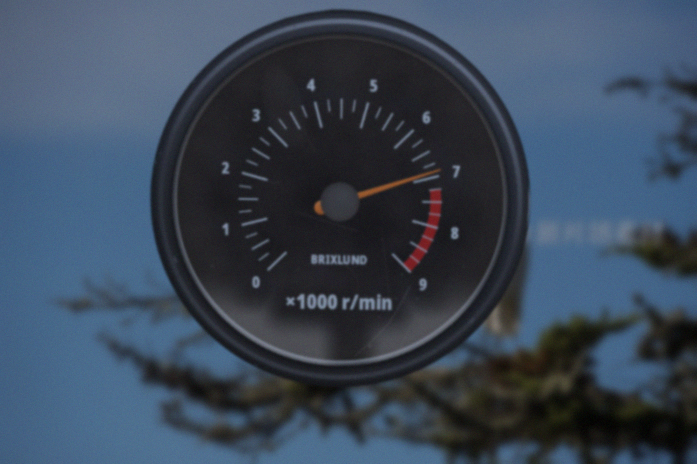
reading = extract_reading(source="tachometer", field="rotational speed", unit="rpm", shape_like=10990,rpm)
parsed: 6875,rpm
